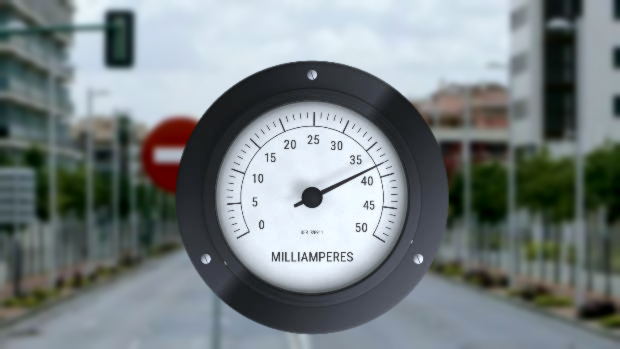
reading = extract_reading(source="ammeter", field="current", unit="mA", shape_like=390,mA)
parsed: 38,mA
